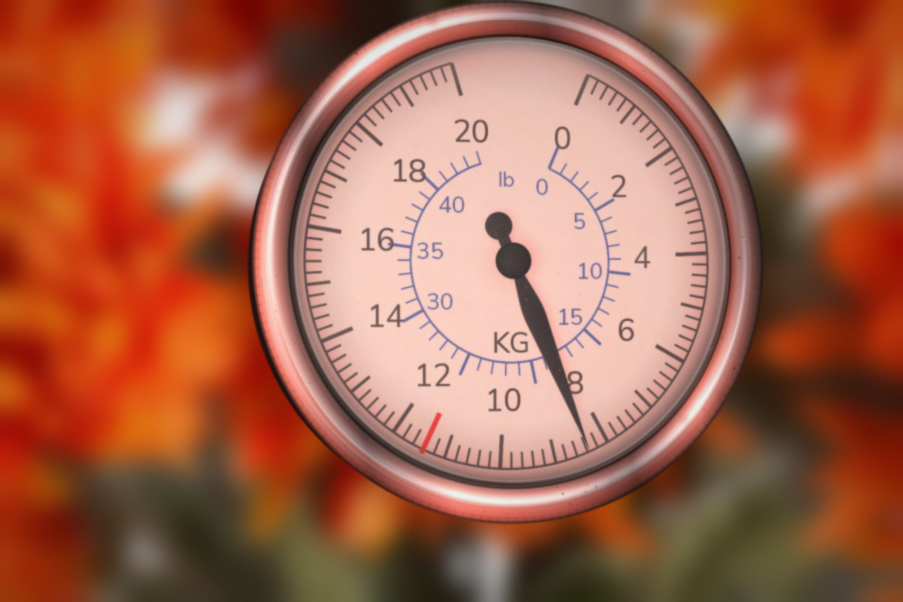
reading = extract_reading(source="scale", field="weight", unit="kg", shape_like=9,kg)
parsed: 8.4,kg
